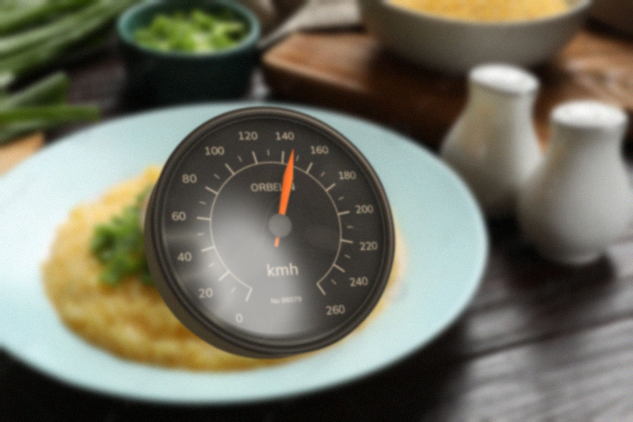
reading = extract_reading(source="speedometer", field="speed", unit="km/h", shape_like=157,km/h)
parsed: 145,km/h
